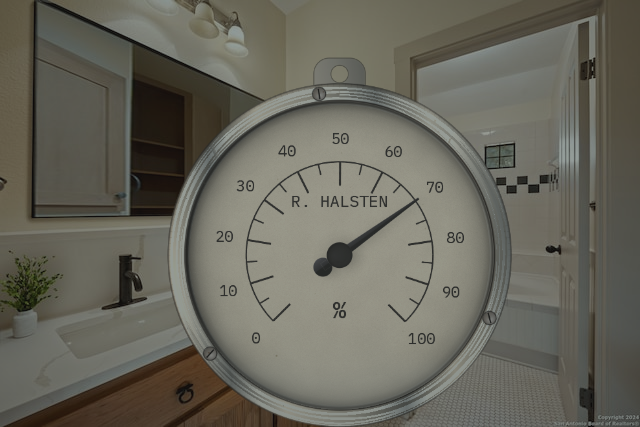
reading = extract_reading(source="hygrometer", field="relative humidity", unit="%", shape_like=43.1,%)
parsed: 70,%
